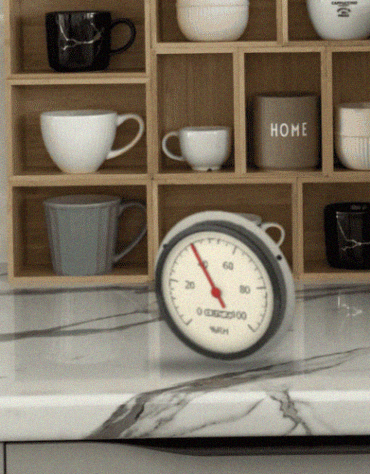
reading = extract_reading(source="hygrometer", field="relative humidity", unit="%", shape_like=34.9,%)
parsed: 40,%
